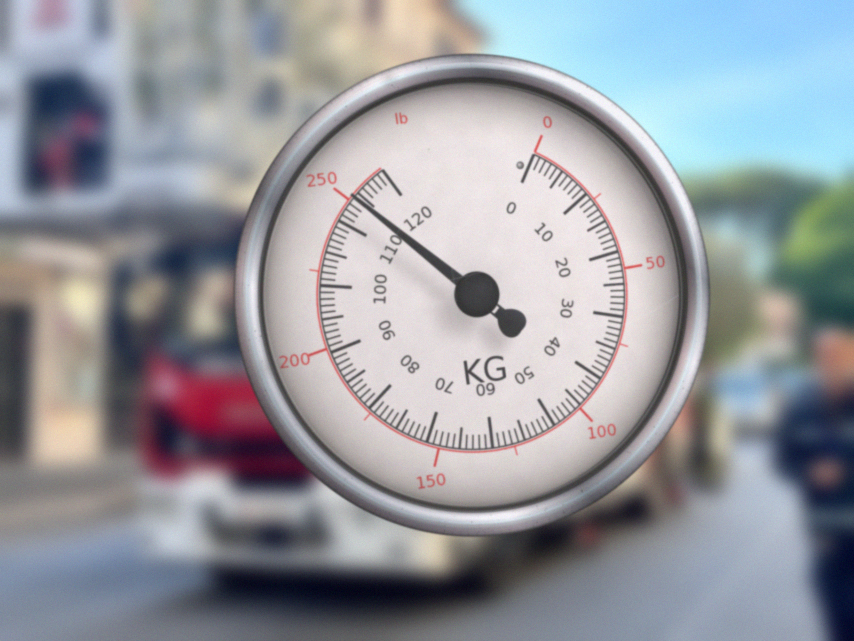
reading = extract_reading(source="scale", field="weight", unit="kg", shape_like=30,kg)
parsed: 114,kg
